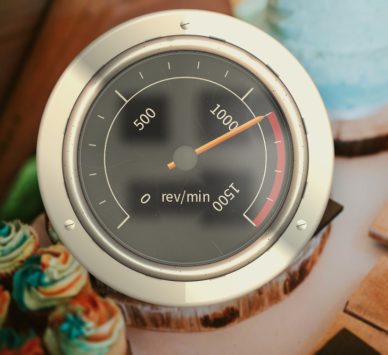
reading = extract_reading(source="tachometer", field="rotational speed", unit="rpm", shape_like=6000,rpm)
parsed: 1100,rpm
